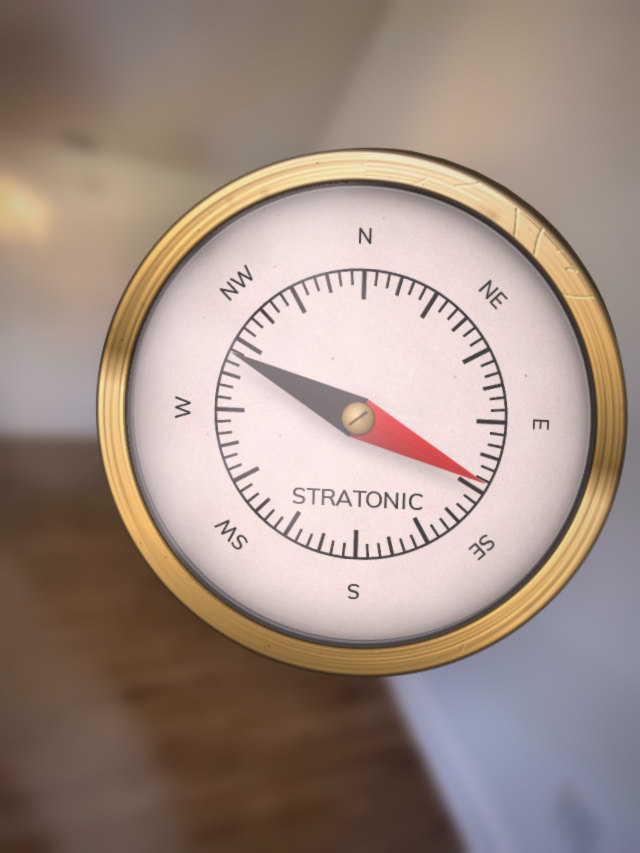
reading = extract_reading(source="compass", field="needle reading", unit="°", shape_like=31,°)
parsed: 115,°
